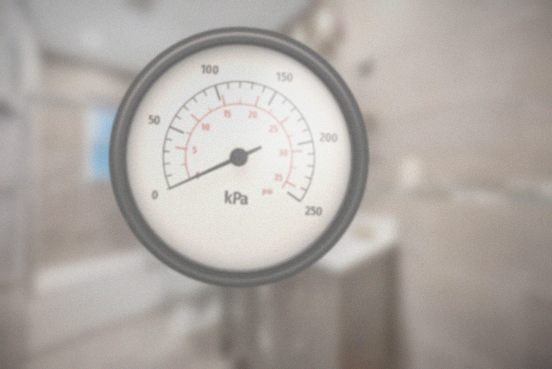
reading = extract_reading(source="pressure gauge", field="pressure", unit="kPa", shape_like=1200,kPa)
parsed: 0,kPa
